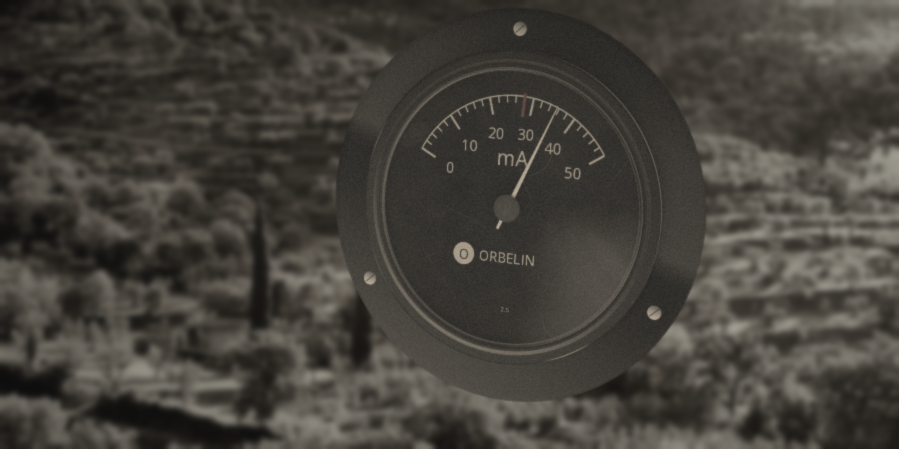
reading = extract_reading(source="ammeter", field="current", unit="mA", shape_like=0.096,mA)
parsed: 36,mA
